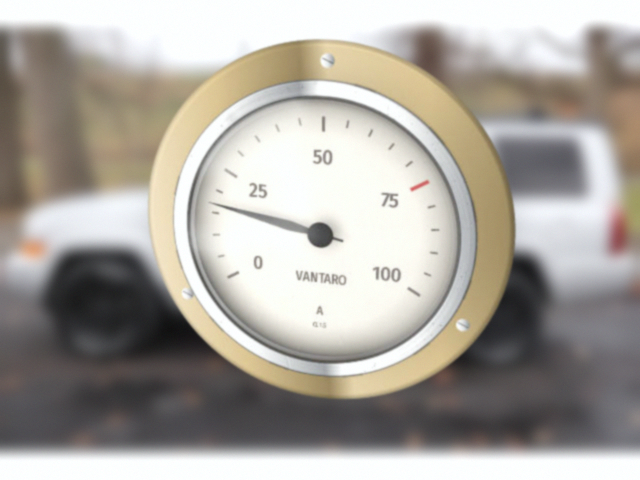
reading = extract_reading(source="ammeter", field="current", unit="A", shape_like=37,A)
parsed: 17.5,A
